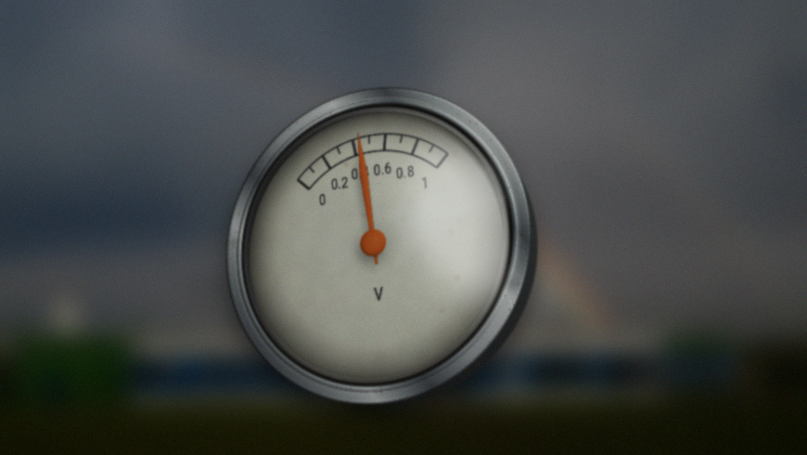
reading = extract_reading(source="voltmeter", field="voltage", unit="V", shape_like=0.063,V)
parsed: 0.45,V
